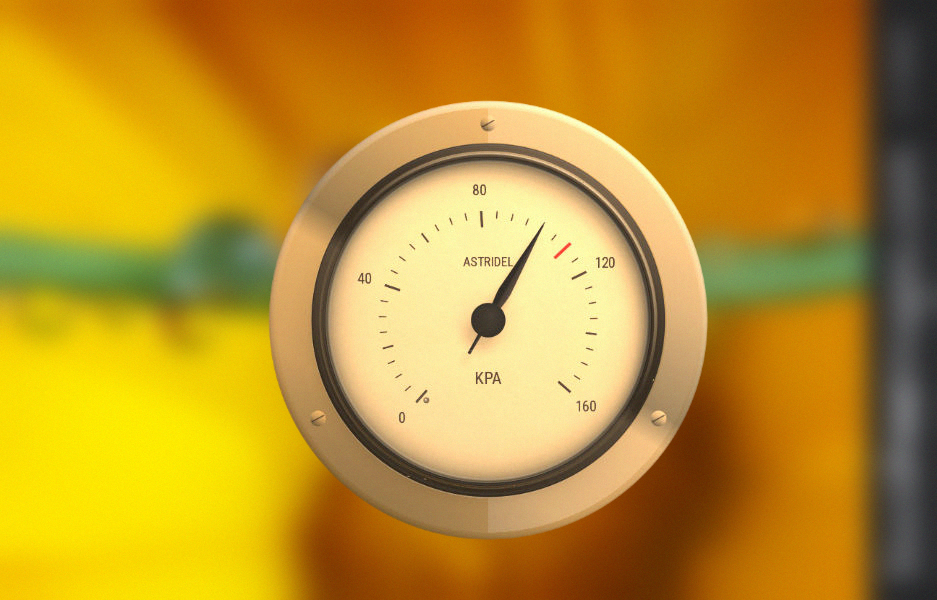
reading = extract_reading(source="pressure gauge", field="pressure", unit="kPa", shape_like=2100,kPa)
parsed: 100,kPa
